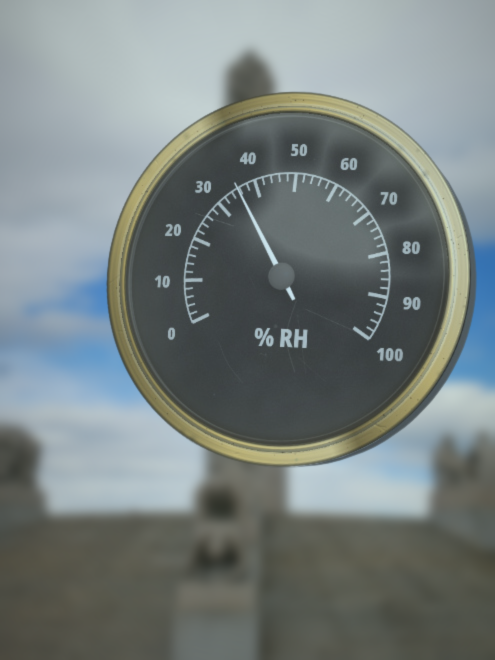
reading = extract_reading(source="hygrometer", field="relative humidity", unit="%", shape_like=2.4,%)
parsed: 36,%
